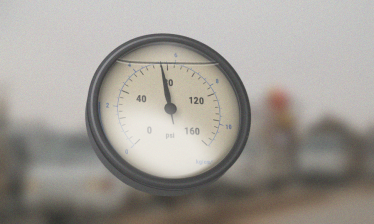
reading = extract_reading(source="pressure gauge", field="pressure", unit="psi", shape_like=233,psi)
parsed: 75,psi
